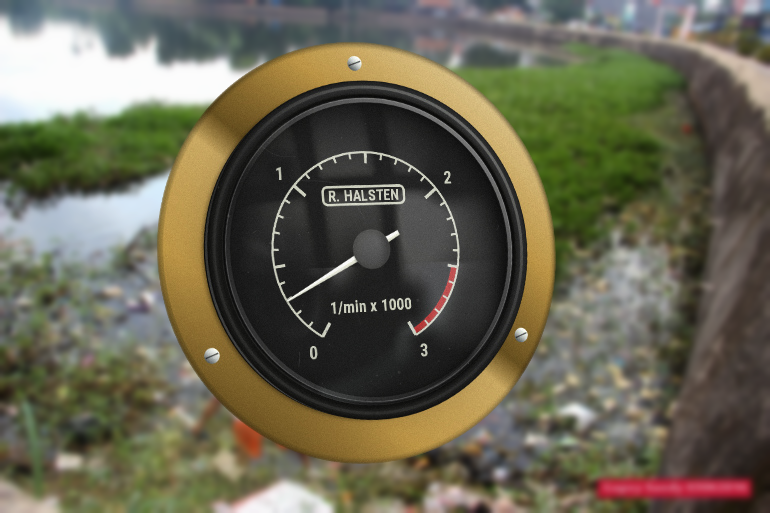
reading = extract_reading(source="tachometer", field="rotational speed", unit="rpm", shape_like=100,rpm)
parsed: 300,rpm
